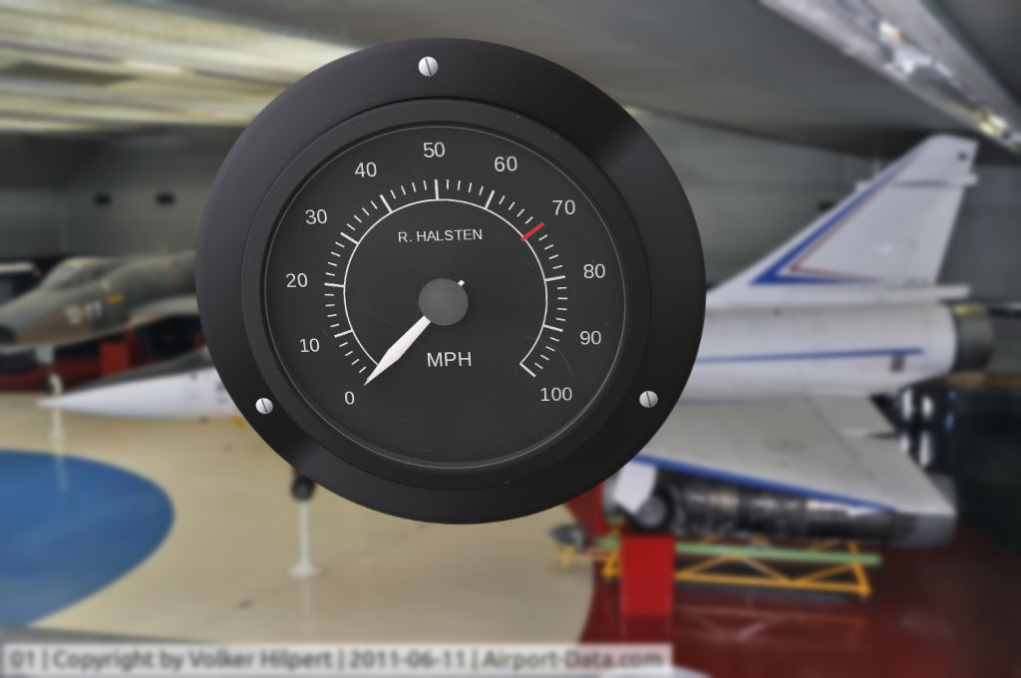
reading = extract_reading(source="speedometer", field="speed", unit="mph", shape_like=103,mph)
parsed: 0,mph
